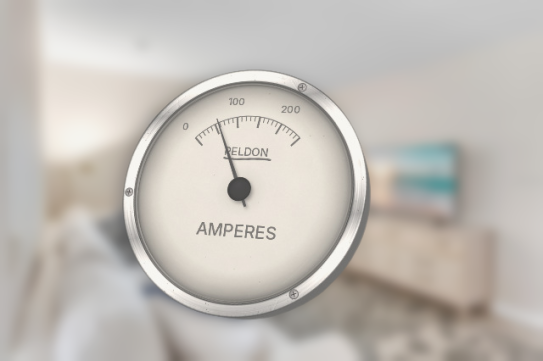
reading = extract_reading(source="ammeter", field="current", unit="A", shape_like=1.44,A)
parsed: 60,A
